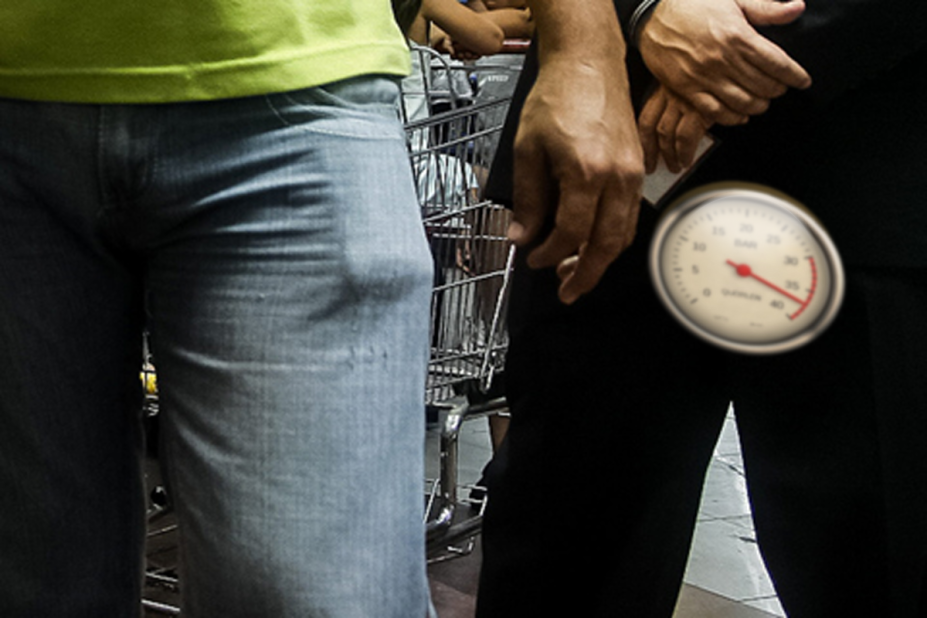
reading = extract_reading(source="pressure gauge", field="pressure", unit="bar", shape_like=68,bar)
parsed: 37,bar
